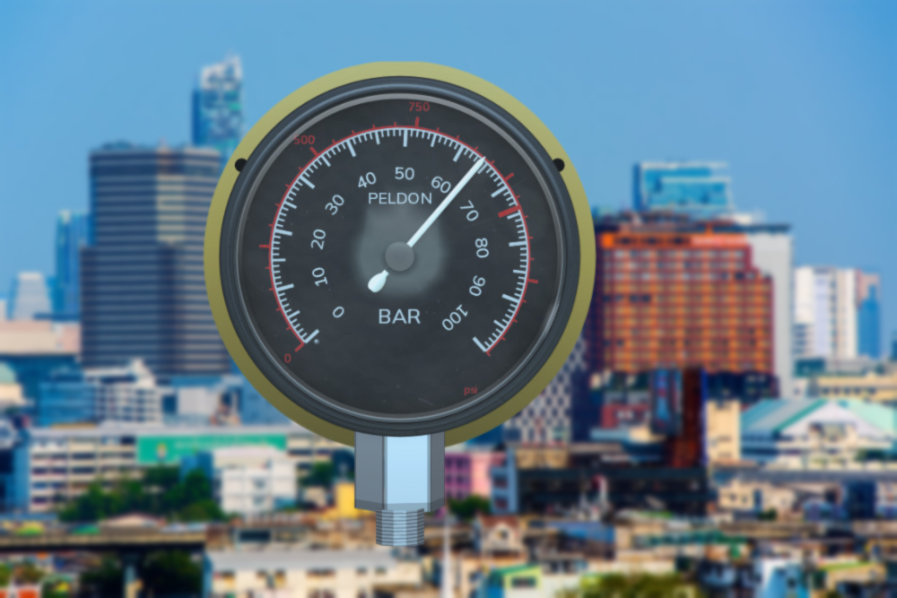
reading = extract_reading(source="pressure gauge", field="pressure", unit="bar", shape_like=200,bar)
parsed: 64,bar
